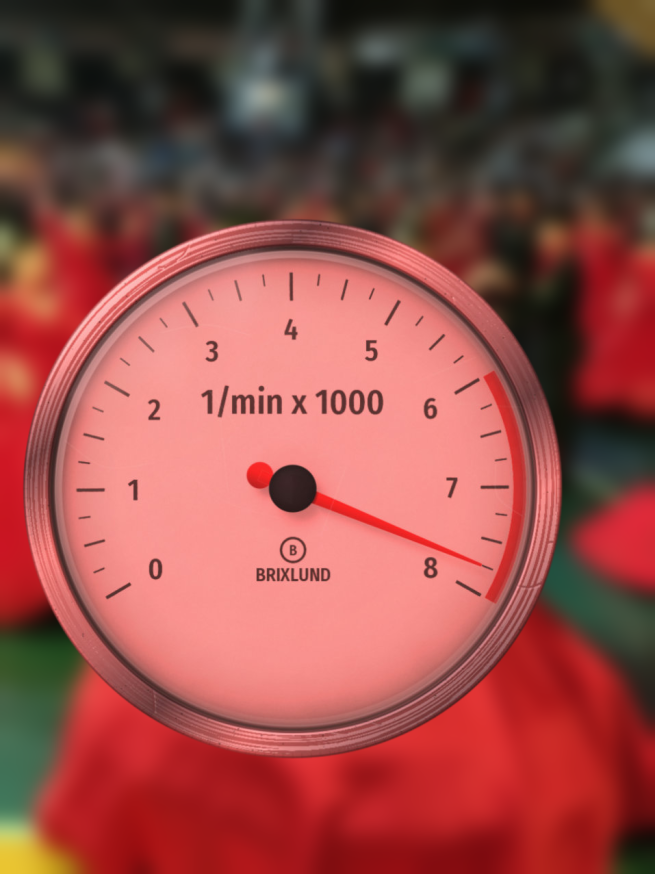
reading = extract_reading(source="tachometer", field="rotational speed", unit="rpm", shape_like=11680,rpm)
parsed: 7750,rpm
